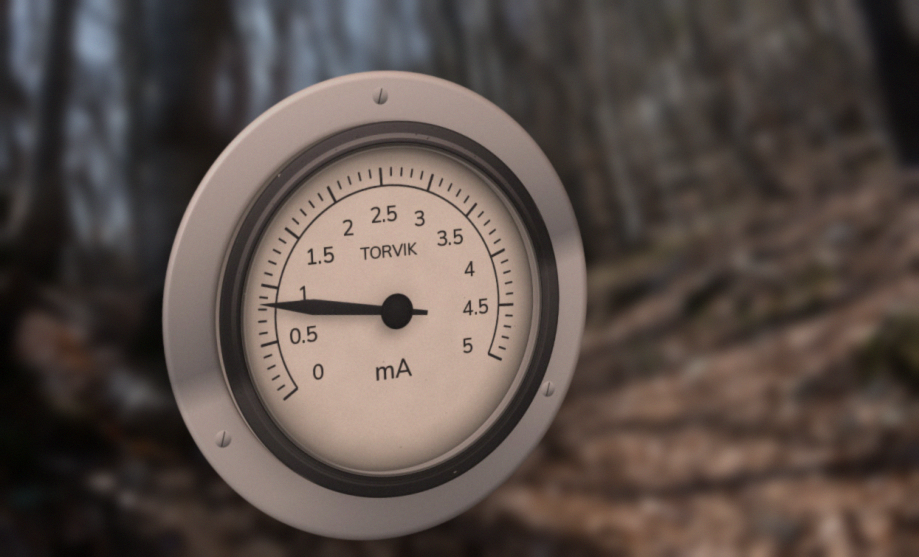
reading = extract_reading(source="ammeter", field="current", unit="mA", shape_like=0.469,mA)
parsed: 0.85,mA
